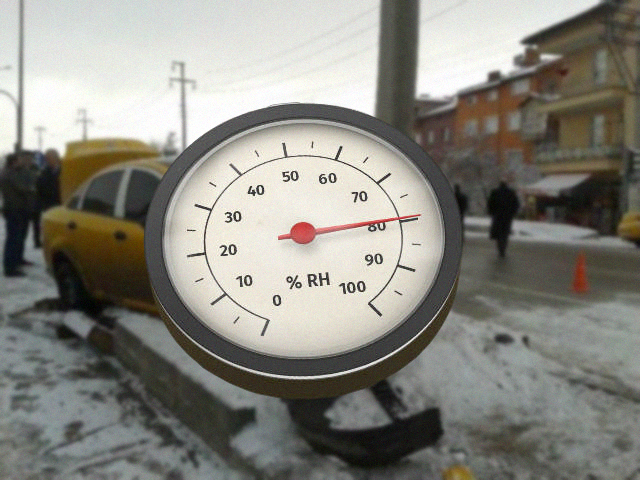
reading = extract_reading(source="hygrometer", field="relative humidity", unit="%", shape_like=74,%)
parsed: 80,%
